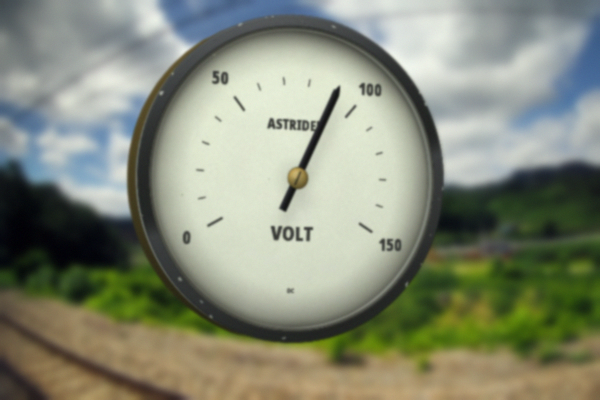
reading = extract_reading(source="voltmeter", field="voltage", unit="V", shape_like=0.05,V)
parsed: 90,V
